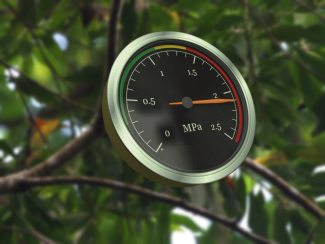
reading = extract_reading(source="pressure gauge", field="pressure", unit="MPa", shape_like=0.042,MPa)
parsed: 2.1,MPa
